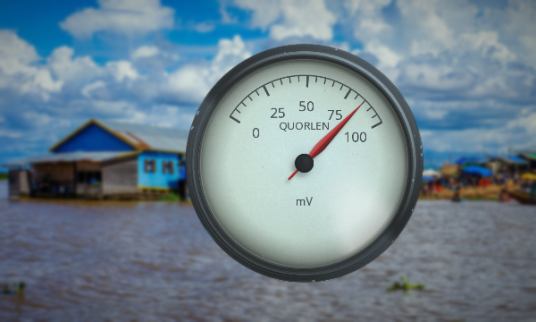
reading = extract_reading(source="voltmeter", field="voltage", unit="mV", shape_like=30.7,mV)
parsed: 85,mV
